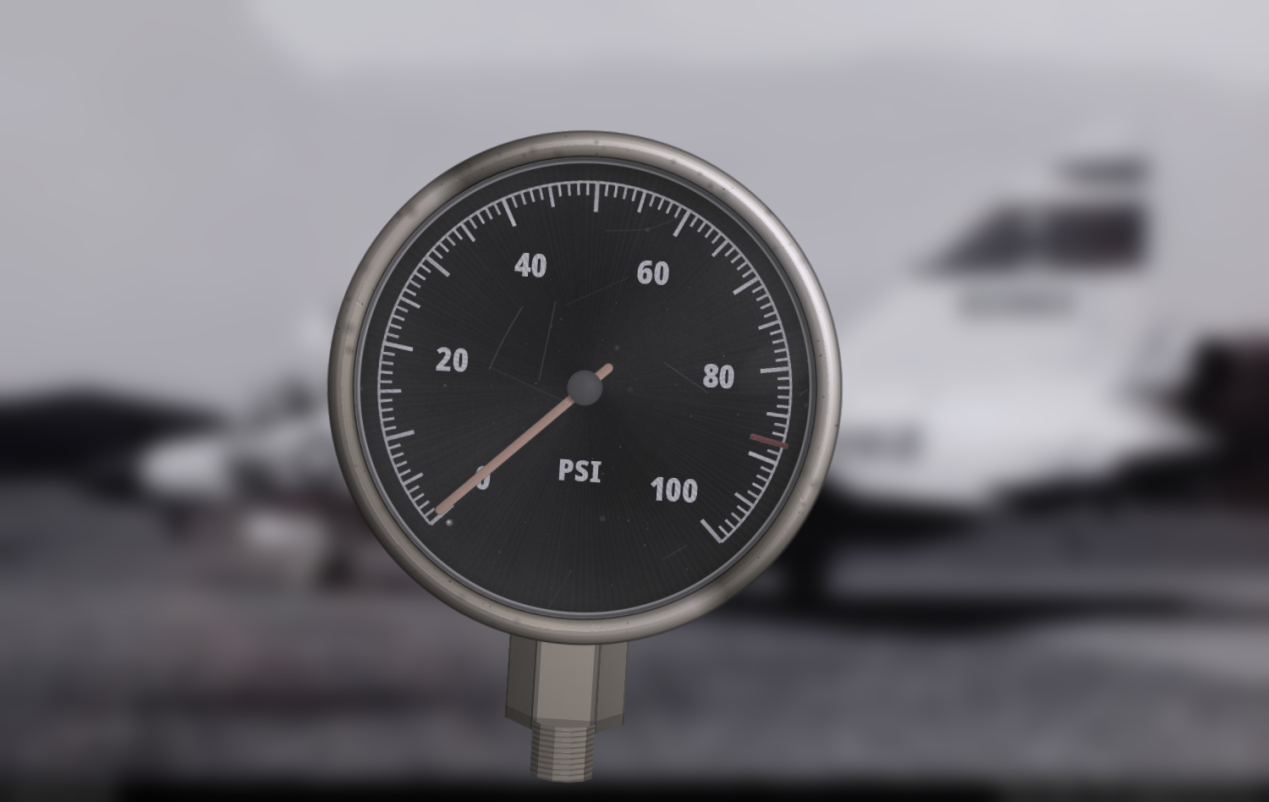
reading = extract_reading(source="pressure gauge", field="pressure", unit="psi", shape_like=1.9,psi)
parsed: 0.5,psi
